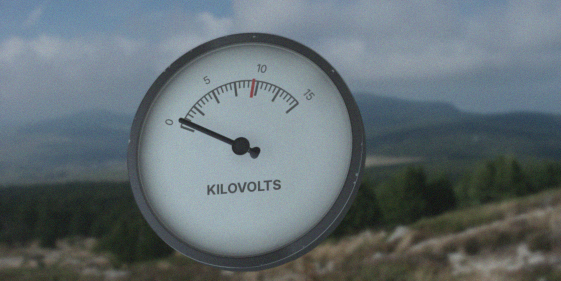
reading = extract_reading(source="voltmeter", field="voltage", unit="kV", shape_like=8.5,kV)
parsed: 0.5,kV
